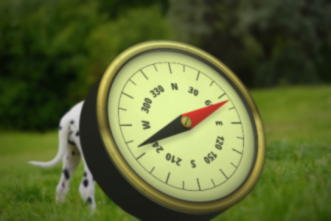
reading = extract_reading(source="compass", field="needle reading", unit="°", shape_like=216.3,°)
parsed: 67.5,°
